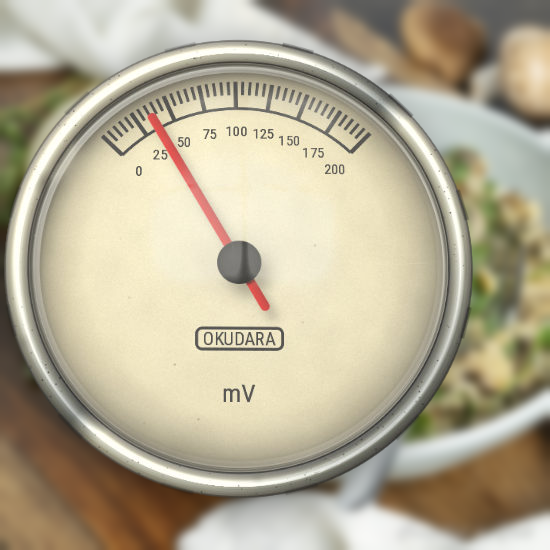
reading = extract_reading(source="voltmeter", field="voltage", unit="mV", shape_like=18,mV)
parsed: 35,mV
